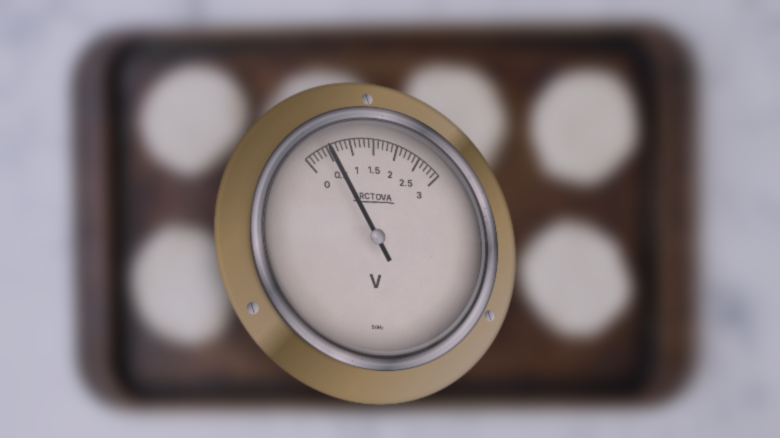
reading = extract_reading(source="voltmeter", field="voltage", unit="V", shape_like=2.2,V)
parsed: 0.5,V
